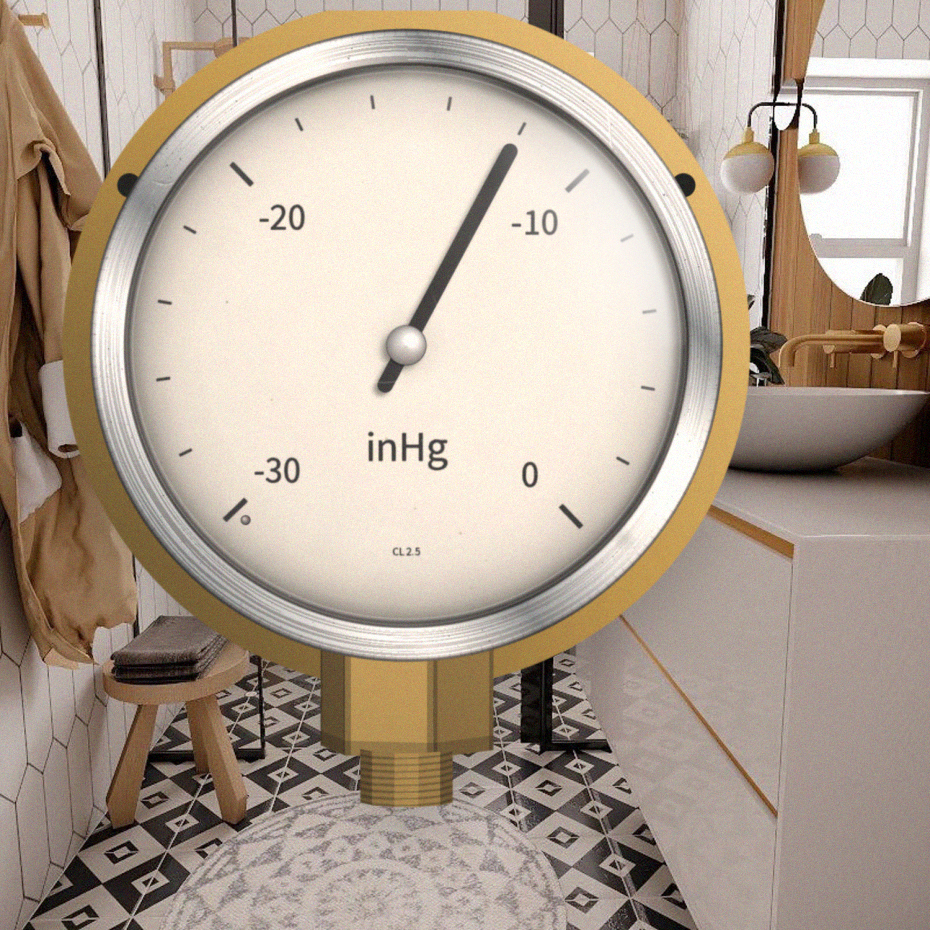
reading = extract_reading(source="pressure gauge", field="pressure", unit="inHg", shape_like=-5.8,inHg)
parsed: -12,inHg
